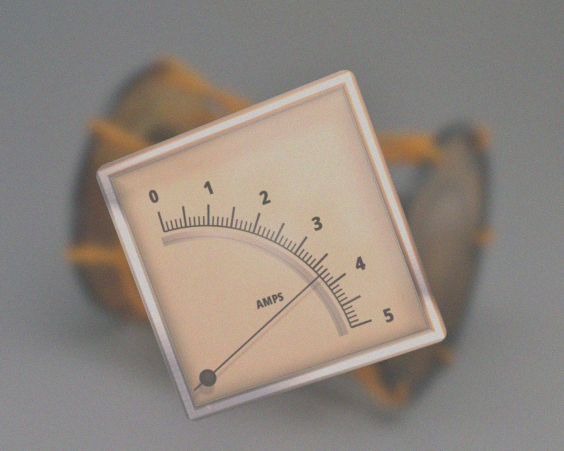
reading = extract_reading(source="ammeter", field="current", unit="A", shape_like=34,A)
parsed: 3.7,A
